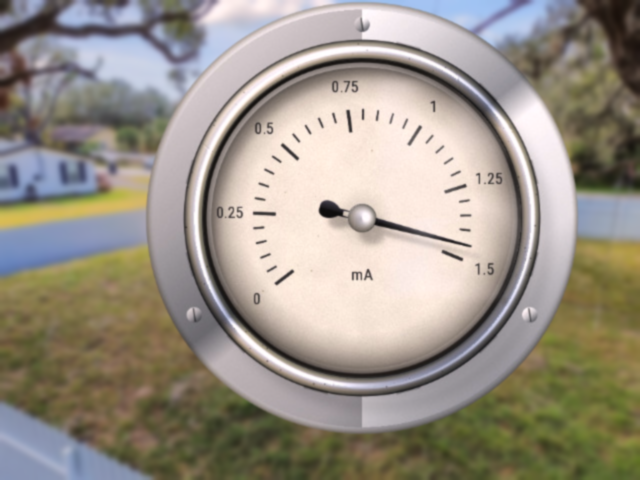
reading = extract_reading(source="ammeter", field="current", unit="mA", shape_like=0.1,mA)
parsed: 1.45,mA
